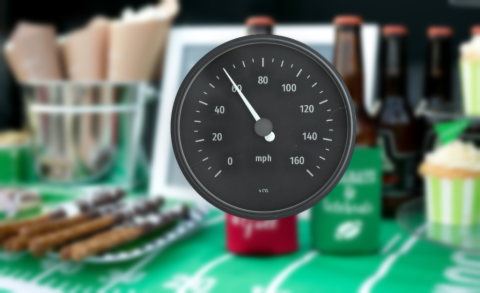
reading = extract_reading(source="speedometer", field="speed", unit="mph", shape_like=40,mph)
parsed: 60,mph
